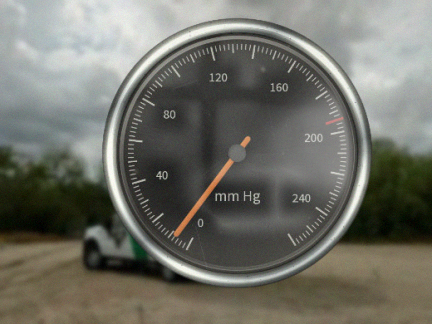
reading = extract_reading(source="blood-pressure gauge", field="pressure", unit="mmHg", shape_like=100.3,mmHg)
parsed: 8,mmHg
